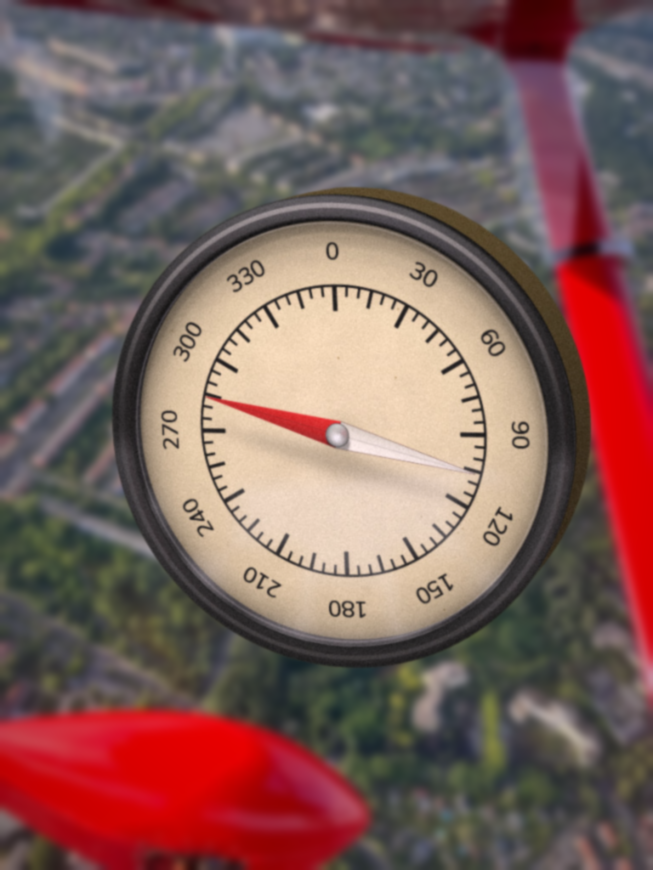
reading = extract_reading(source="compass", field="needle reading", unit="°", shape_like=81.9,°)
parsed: 285,°
